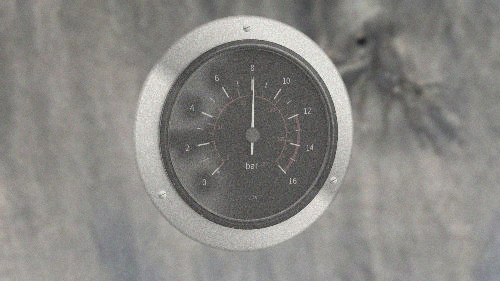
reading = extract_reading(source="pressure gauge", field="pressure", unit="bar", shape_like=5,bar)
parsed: 8,bar
